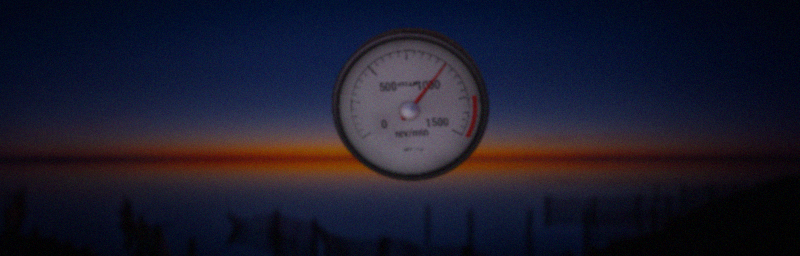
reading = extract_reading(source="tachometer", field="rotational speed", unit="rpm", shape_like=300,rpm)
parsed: 1000,rpm
